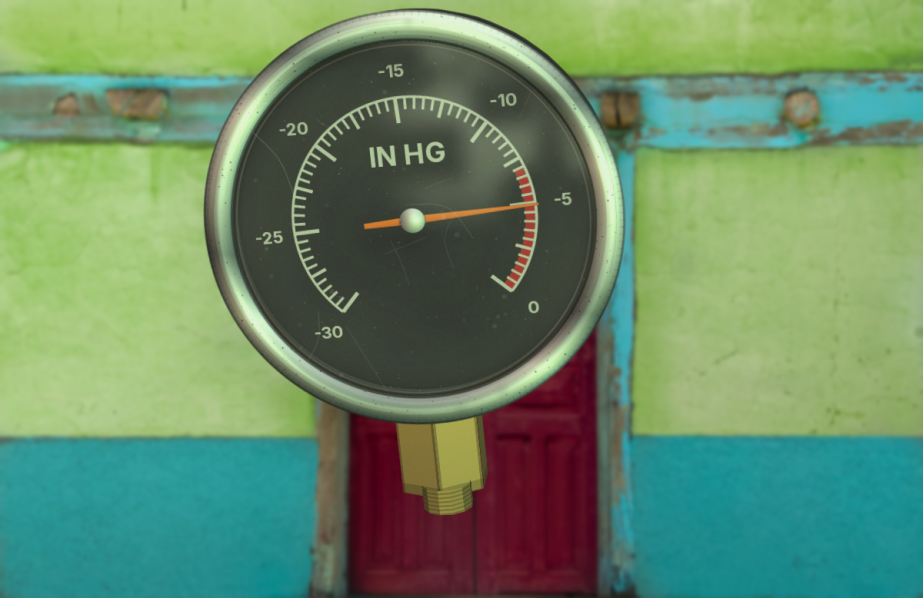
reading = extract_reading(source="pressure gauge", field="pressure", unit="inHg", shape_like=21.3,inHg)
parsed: -5,inHg
